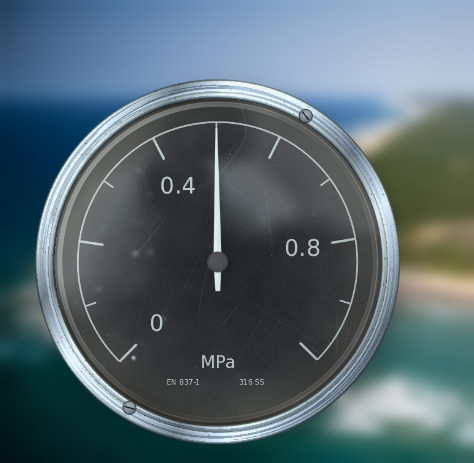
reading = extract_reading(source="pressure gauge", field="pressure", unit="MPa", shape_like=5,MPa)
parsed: 0.5,MPa
